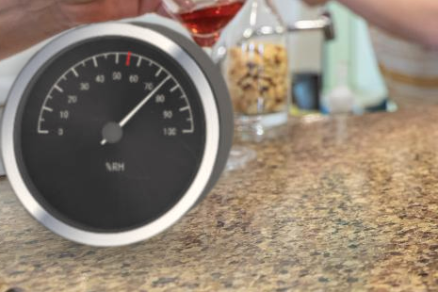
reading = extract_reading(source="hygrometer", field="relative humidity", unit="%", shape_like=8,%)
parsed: 75,%
